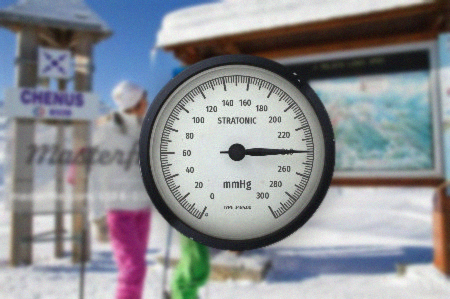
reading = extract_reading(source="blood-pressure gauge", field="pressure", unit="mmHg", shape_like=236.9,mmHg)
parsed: 240,mmHg
